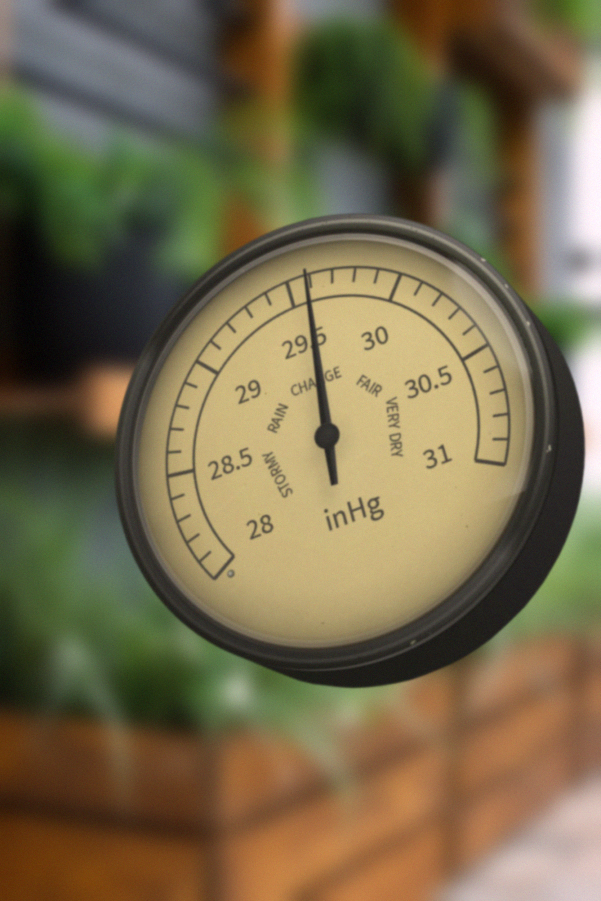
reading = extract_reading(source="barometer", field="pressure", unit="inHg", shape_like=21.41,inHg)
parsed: 29.6,inHg
